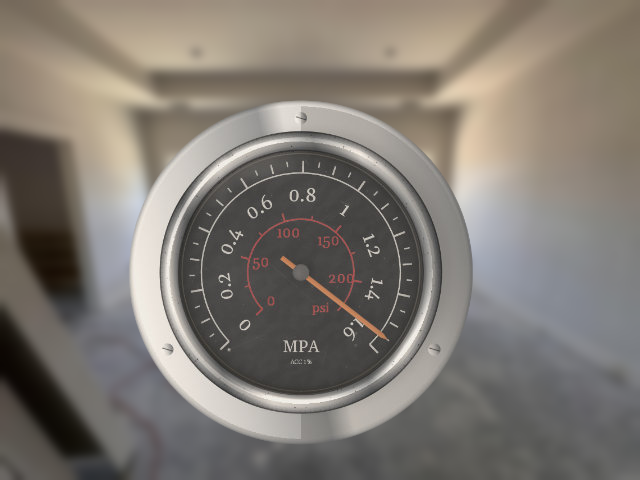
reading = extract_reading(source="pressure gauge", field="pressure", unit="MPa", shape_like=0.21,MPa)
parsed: 1.55,MPa
